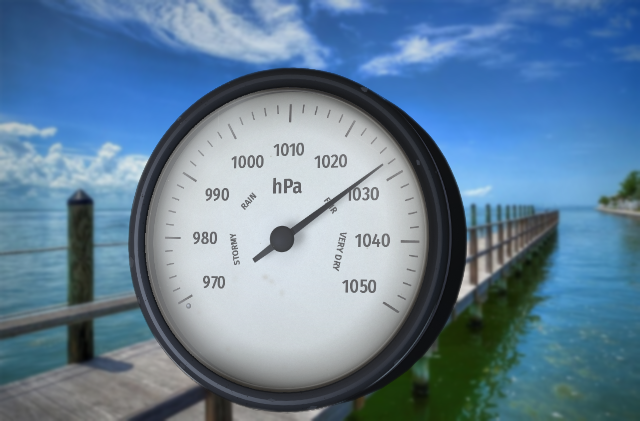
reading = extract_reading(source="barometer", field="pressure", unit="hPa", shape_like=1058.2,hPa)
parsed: 1028,hPa
